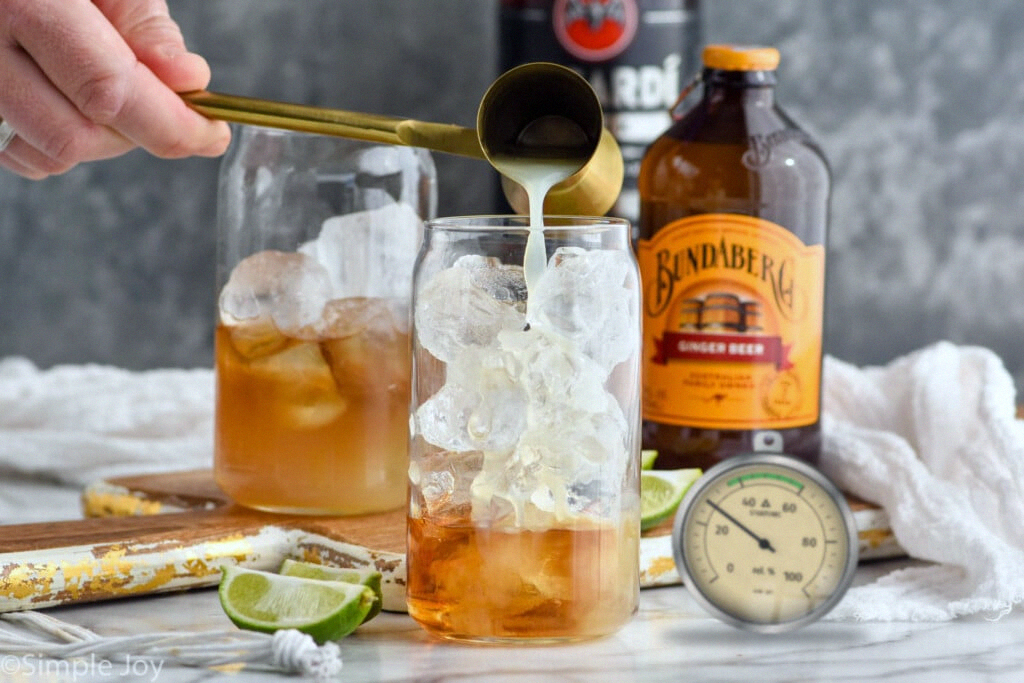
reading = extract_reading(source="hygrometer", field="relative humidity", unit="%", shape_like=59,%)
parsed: 28,%
